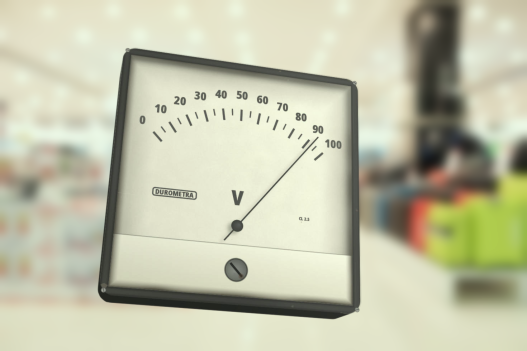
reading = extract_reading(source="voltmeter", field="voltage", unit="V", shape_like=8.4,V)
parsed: 92.5,V
